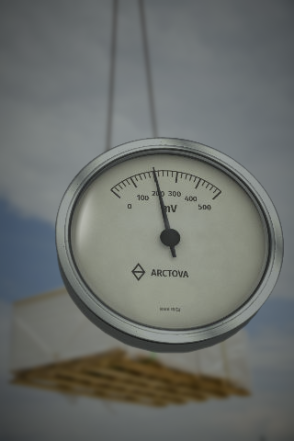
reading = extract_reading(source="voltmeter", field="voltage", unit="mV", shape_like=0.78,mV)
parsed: 200,mV
